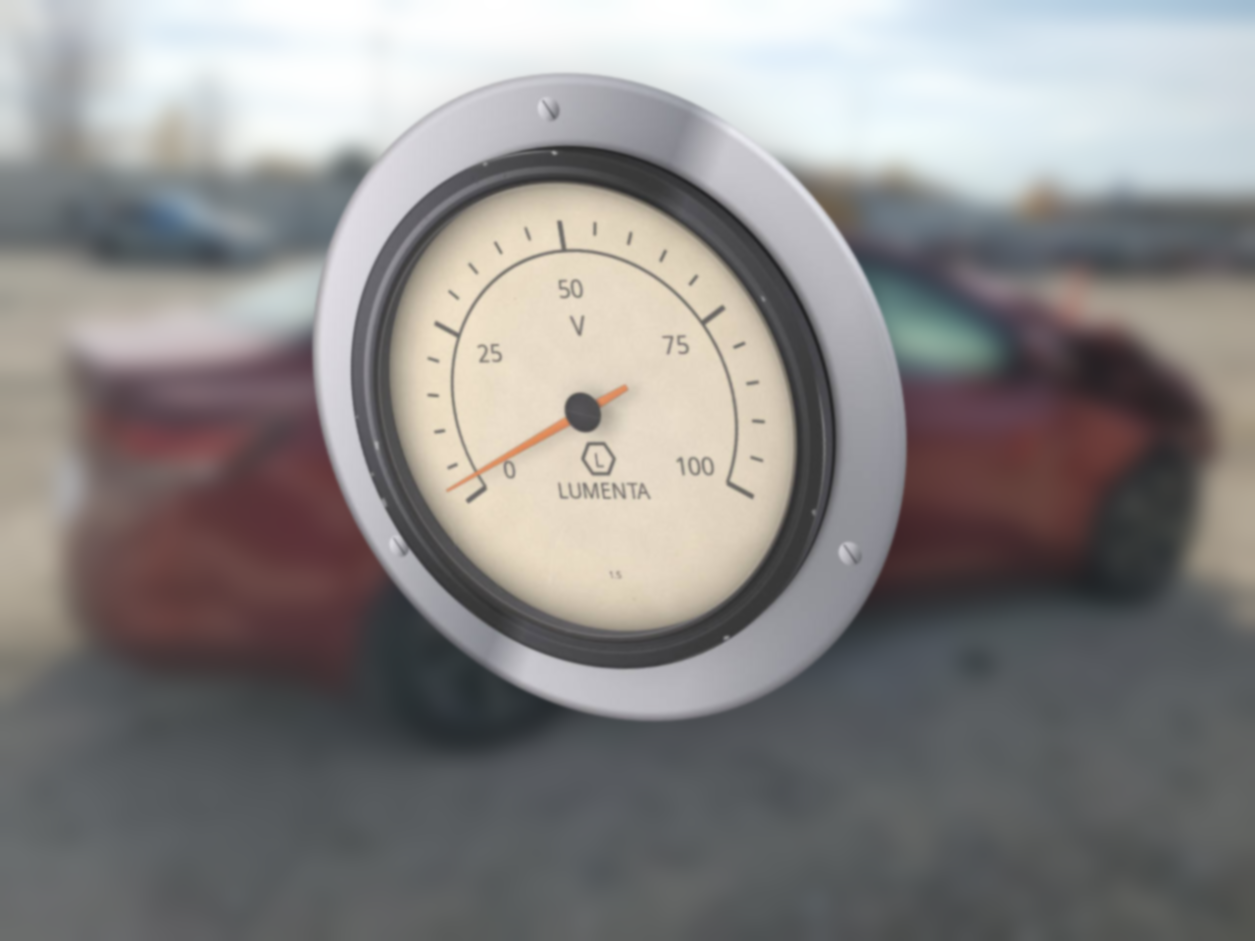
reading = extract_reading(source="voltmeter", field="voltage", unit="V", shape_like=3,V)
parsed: 2.5,V
